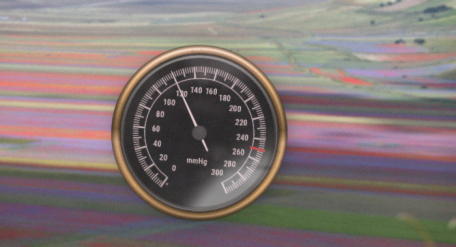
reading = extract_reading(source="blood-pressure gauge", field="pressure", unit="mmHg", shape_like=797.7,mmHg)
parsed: 120,mmHg
